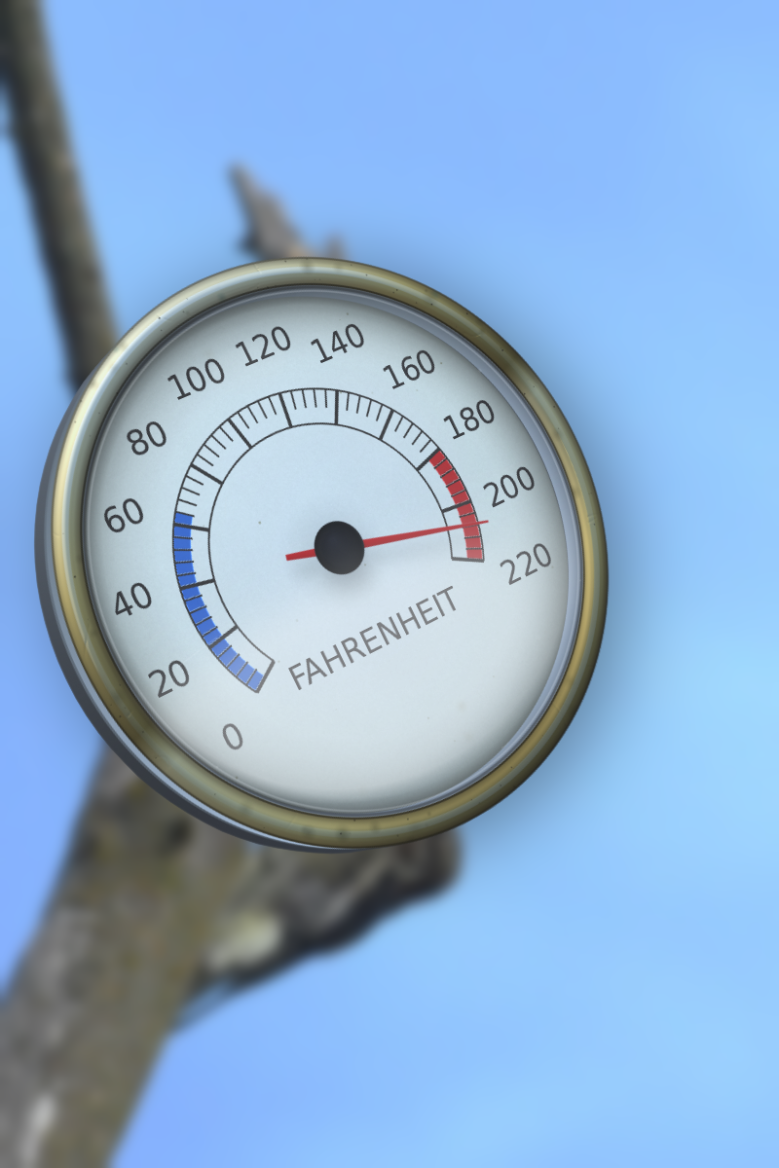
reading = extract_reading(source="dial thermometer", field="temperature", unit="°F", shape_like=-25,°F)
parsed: 208,°F
